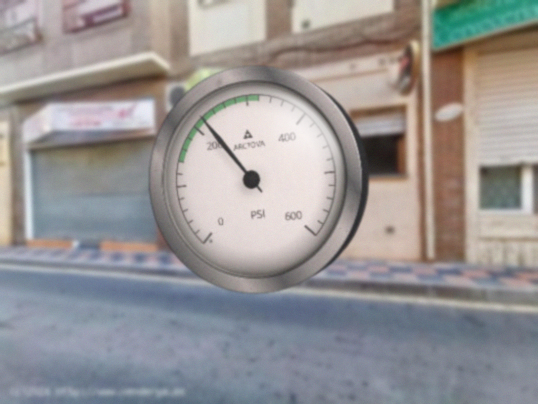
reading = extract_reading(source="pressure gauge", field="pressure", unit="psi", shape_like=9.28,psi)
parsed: 220,psi
